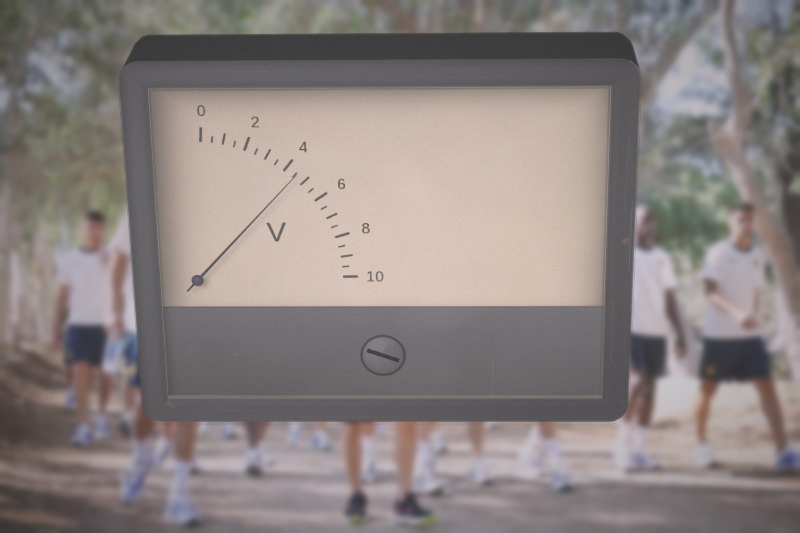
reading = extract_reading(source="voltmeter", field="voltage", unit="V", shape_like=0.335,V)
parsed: 4.5,V
